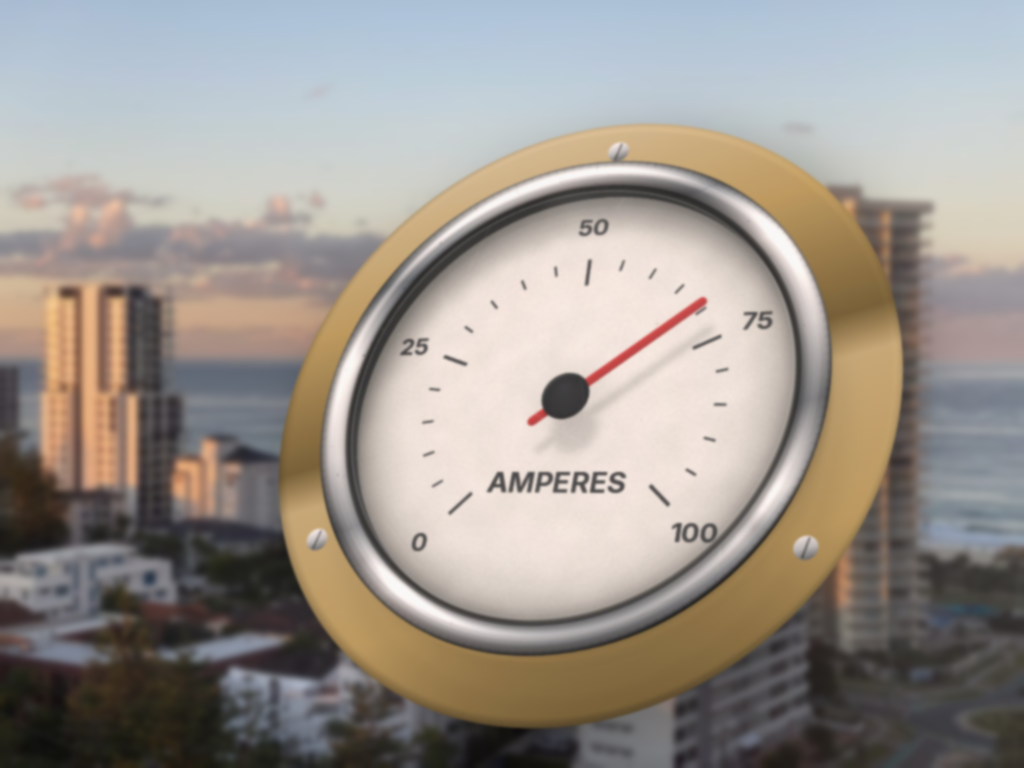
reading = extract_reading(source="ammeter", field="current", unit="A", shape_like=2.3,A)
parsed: 70,A
